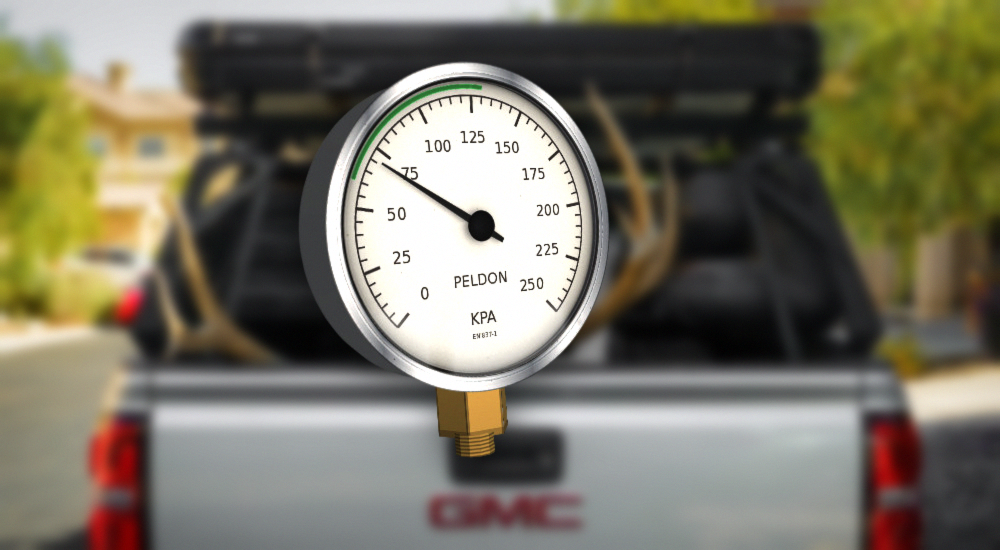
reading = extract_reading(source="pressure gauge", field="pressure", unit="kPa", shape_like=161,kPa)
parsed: 70,kPa
